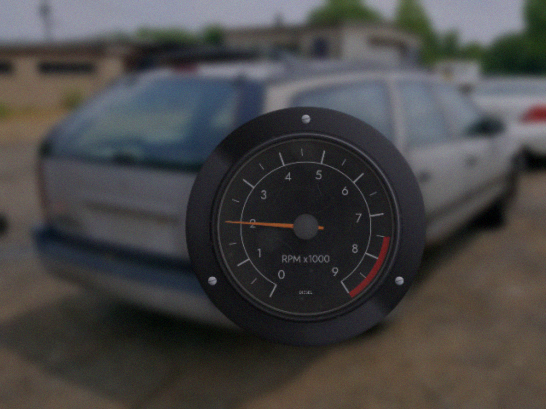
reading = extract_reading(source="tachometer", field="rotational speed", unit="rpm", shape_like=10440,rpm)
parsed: 2000,rpm
